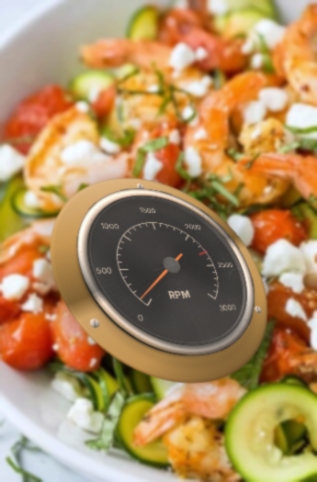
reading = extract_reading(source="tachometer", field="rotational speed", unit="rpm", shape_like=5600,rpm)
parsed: 100,rpm
